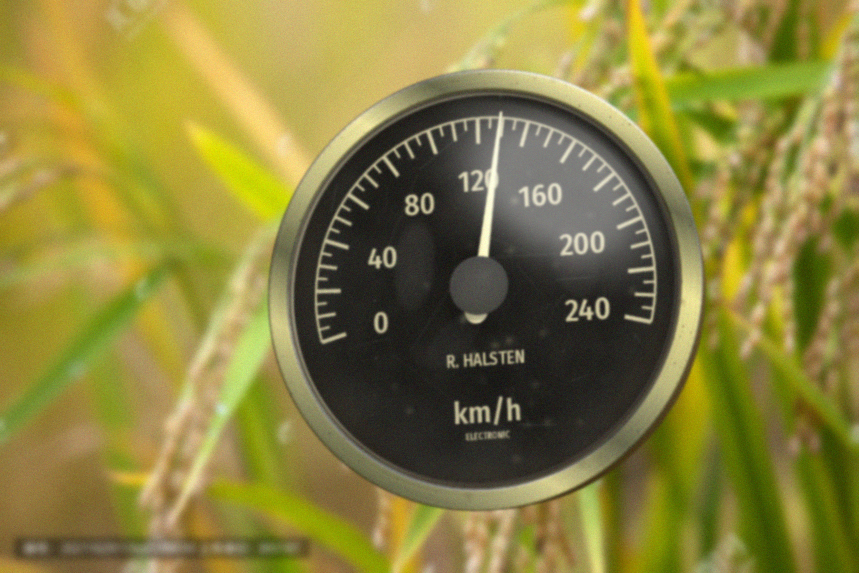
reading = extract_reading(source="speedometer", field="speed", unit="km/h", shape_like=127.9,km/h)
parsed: 130,km/h
